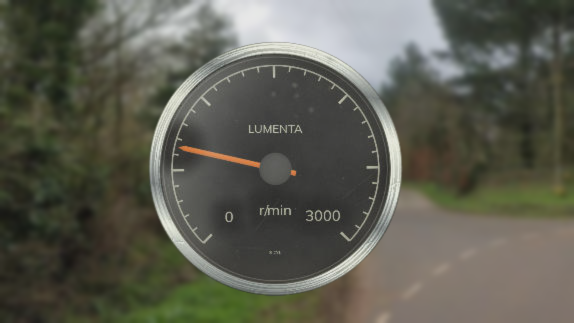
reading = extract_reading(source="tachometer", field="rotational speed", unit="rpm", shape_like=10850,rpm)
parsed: 650,rpm
